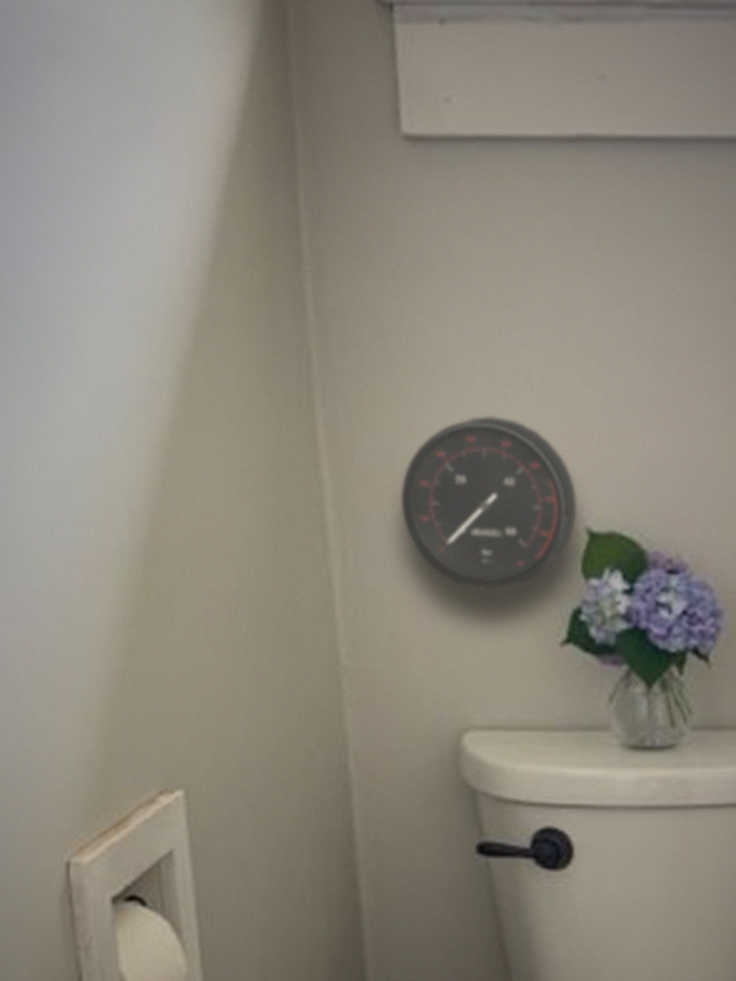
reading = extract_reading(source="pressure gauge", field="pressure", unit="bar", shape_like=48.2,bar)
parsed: 0,bar
